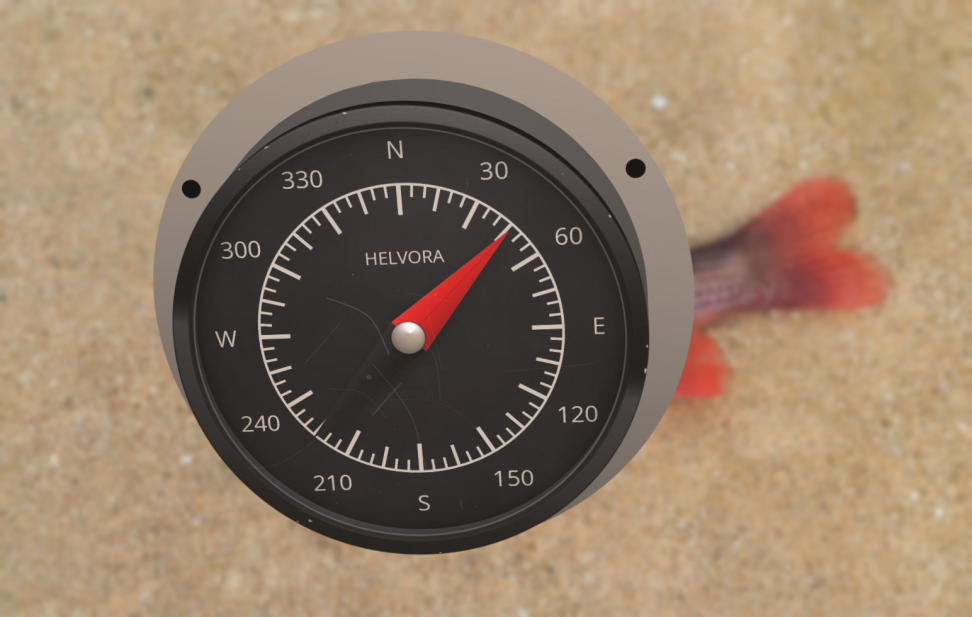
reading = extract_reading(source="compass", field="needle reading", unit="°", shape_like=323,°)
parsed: 45,°
